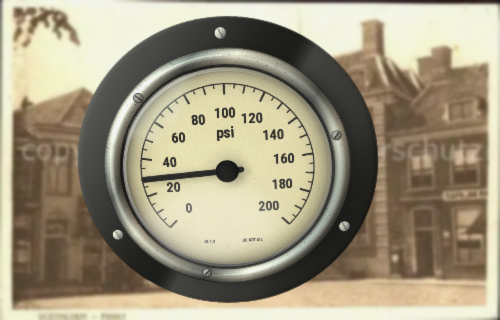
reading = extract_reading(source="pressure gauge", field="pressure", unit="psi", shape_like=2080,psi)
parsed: 30,psi
